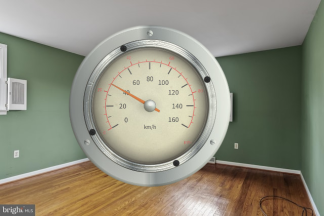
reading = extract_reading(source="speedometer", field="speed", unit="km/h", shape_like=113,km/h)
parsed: 40,km/h
